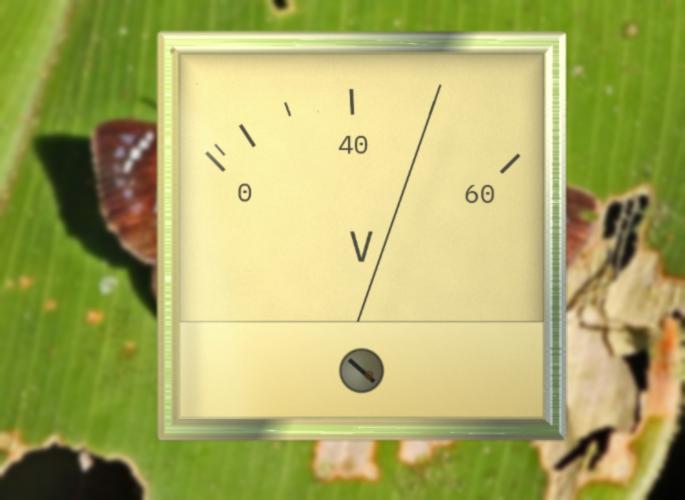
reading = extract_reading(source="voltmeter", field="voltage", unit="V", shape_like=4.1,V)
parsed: 50,V
